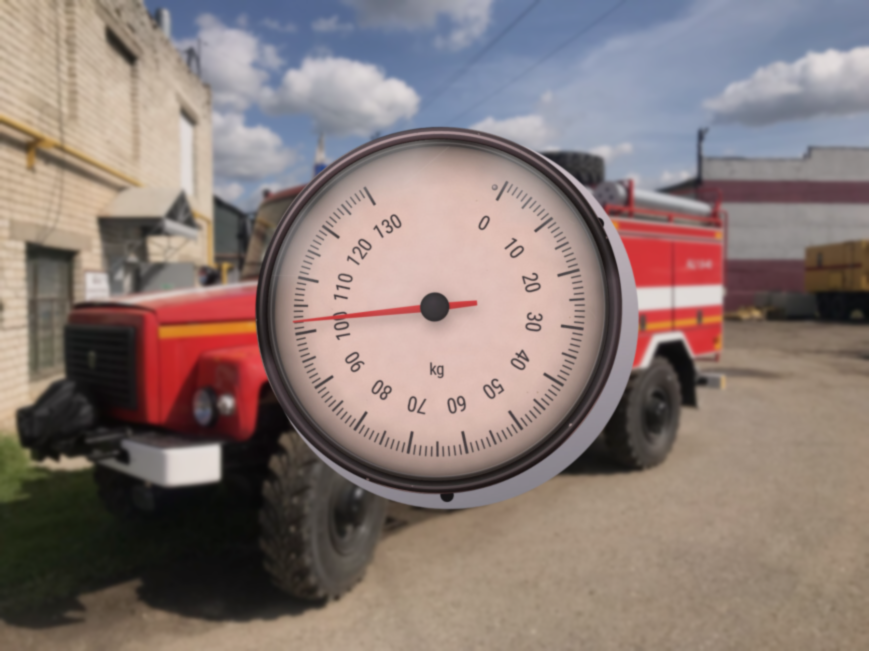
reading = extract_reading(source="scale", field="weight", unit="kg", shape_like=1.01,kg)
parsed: 102,kg
